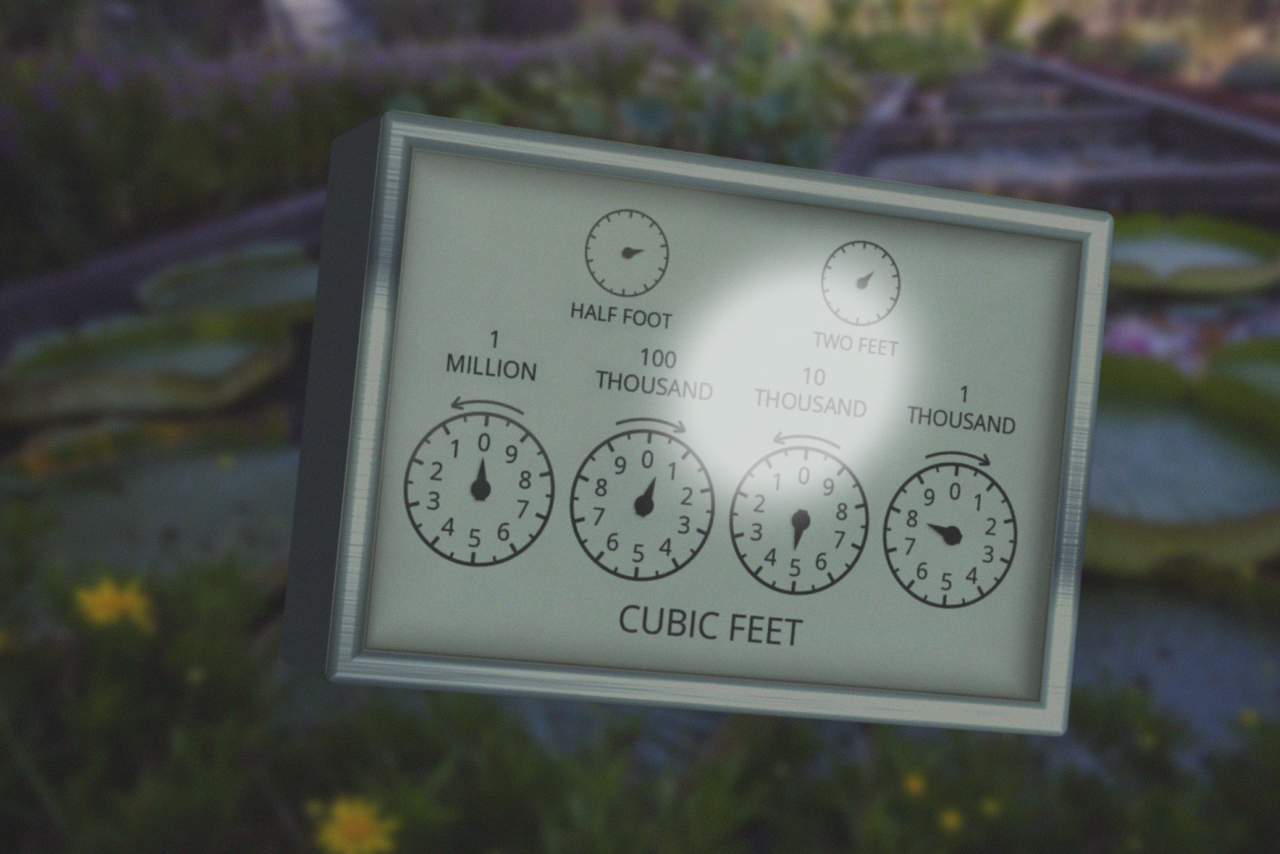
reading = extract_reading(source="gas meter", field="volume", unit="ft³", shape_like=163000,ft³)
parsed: 4800,ft³
